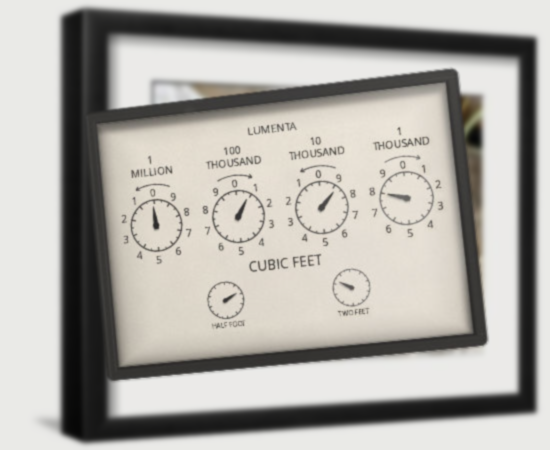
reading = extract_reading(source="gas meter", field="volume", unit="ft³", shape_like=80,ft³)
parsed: 8800,ft³
